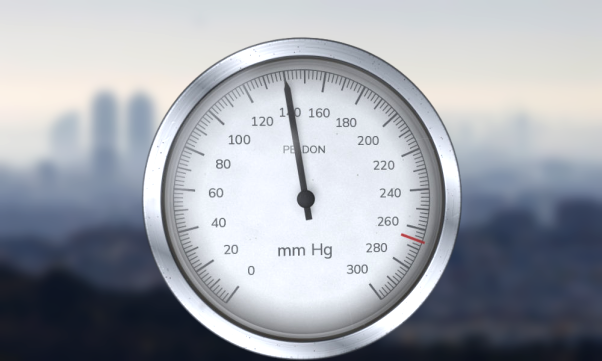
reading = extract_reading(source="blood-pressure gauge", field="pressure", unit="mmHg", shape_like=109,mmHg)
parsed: 140,mmHg
